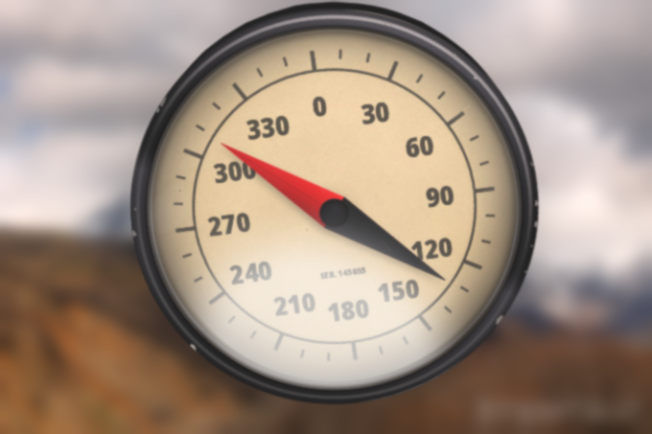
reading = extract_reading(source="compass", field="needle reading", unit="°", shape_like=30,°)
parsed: 310,°
